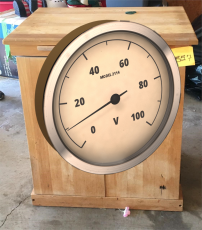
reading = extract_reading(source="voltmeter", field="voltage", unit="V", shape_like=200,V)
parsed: 10,V
